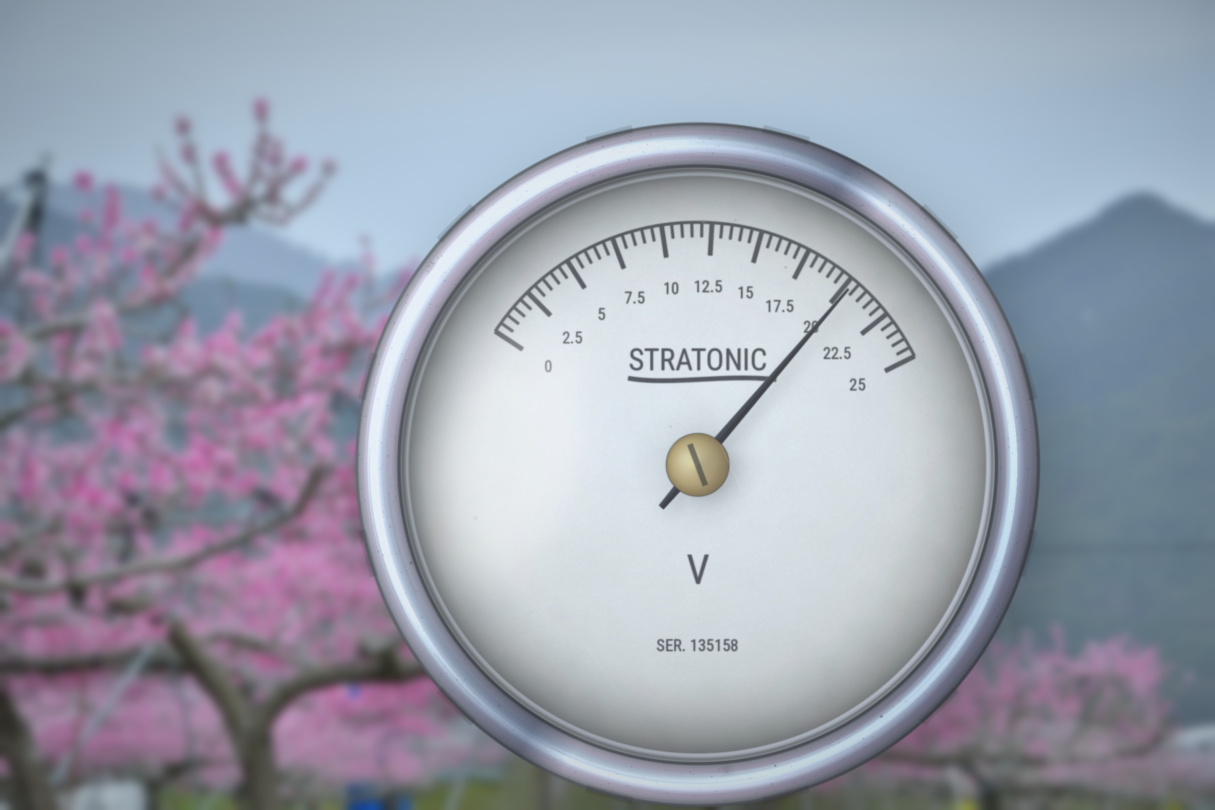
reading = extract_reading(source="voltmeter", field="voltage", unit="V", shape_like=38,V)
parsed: 20.25,V
